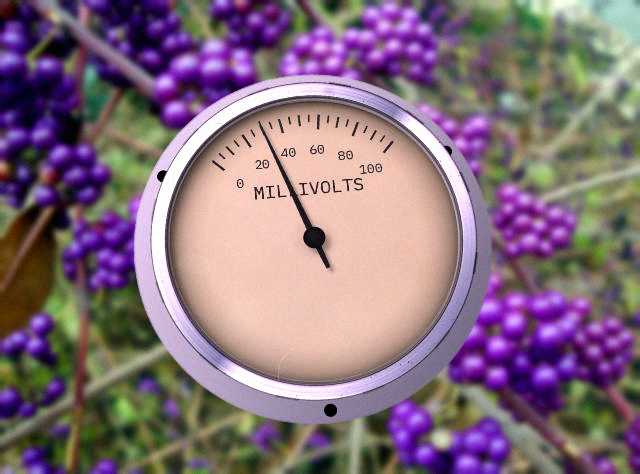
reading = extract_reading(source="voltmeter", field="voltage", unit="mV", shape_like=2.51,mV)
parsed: 30,mV
